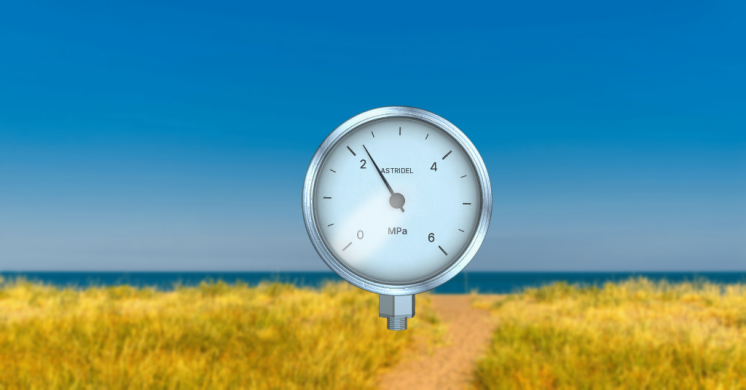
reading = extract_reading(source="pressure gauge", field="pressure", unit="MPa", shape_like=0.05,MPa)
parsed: 2.25,MPa
